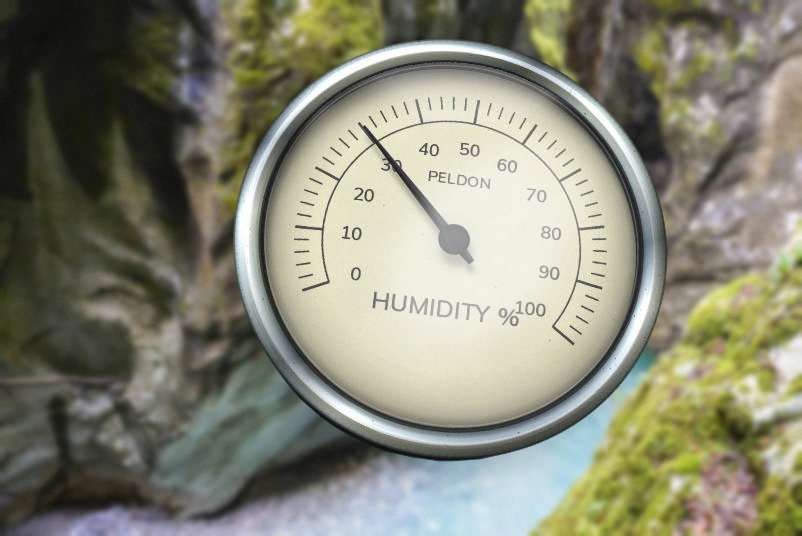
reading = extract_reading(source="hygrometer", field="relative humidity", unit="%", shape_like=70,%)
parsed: 30,%
